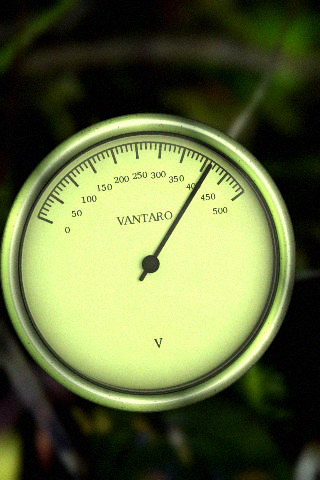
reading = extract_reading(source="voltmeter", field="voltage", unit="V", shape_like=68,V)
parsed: 410,V
